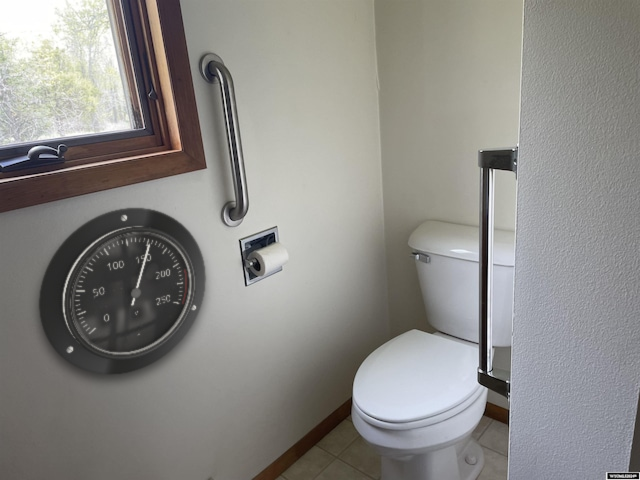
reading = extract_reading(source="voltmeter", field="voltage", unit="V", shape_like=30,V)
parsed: 150,V
